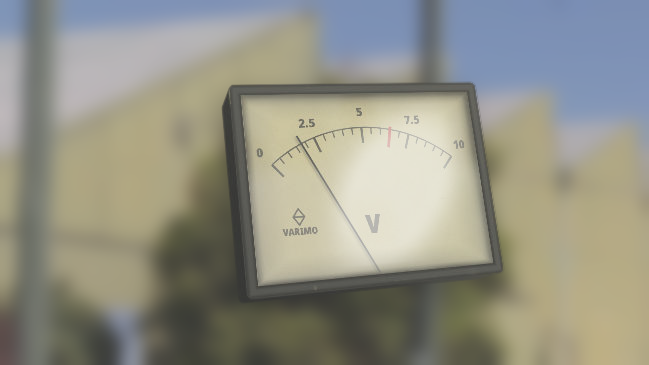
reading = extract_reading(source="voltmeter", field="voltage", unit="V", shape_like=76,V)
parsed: 1.75,V
